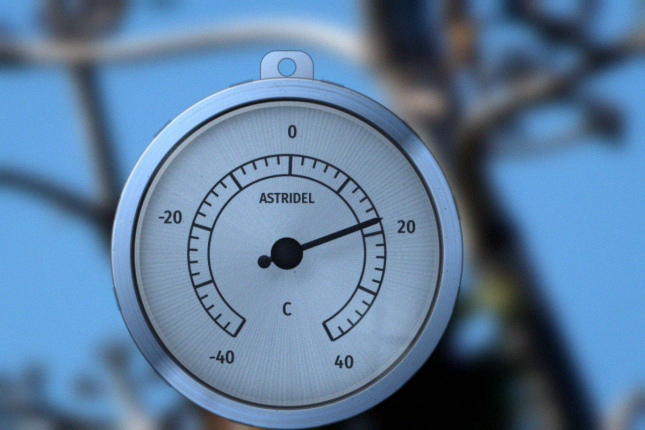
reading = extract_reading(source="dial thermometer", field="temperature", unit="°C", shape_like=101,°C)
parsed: 18,°C
